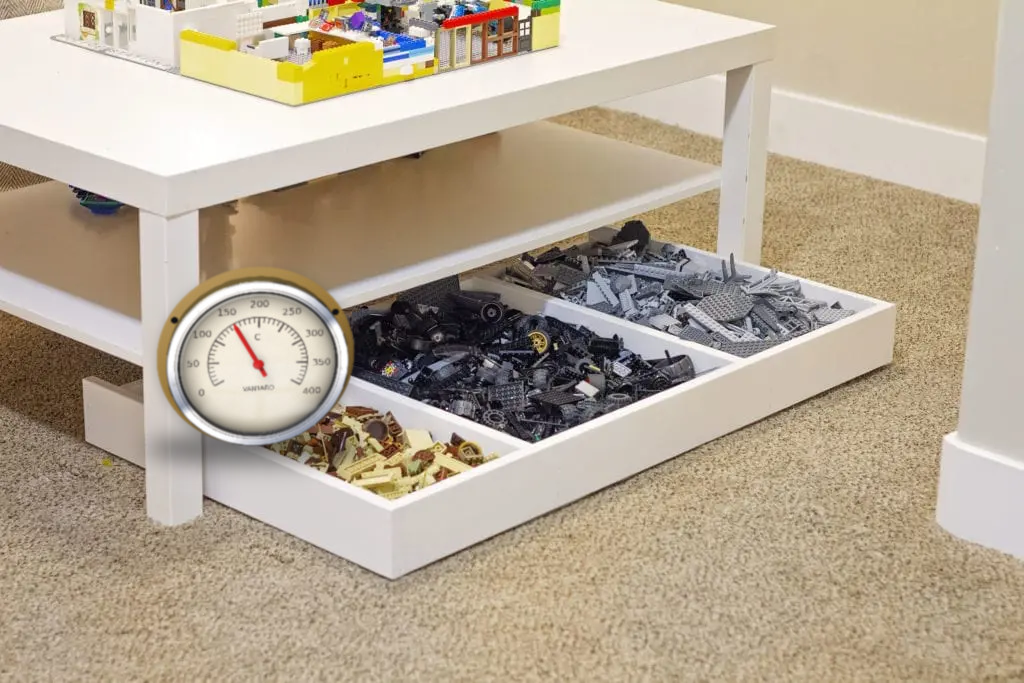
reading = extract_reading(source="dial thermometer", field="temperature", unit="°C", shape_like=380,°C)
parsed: 150,°C
